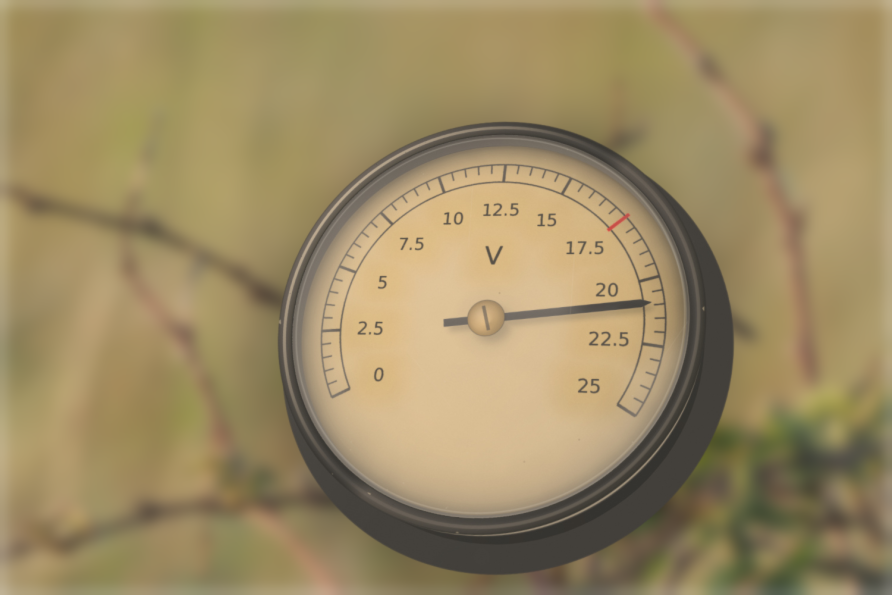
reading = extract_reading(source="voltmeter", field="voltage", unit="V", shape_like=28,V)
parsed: 21,V
